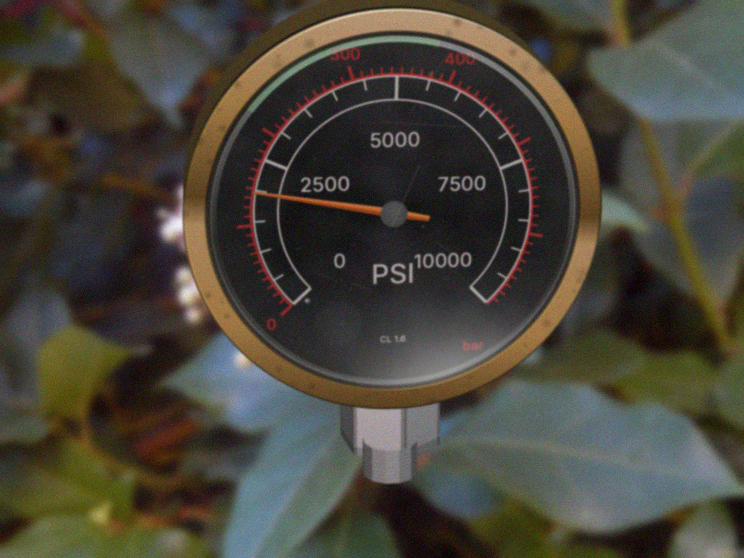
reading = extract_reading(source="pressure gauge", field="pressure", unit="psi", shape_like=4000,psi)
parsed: 2000,psi
